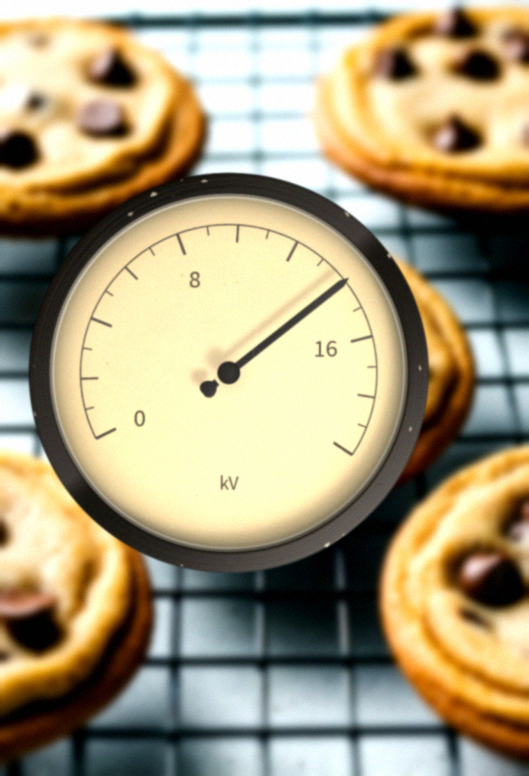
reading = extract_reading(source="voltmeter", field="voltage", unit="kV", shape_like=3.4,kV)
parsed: 14,kV
